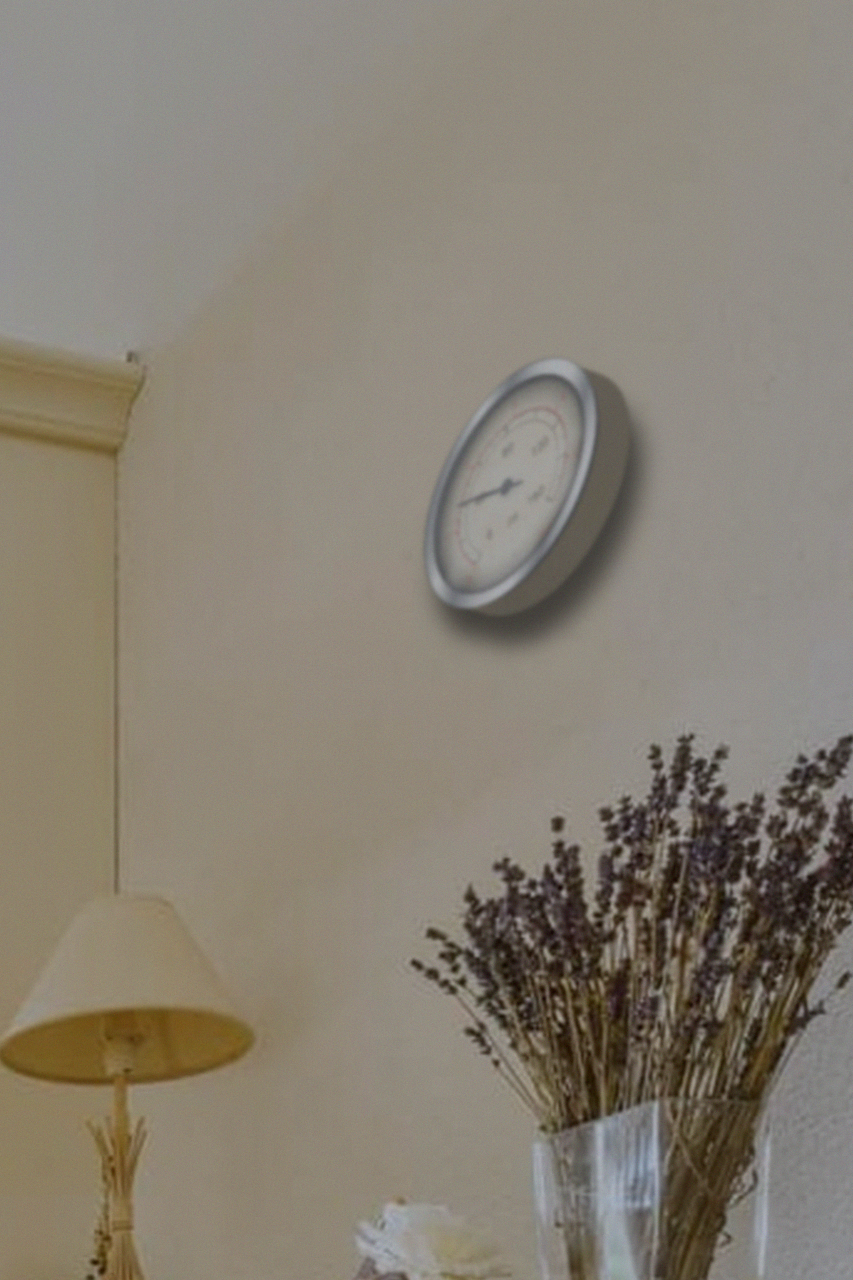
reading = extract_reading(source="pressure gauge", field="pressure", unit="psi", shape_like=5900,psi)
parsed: 40,psi
